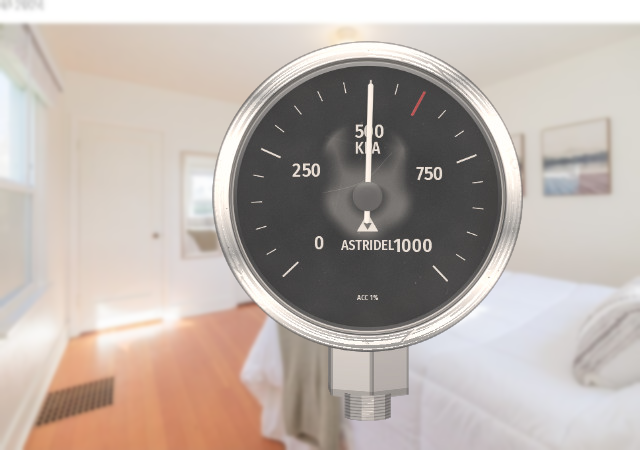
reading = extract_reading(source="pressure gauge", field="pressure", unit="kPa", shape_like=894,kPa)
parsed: 500,kPa
